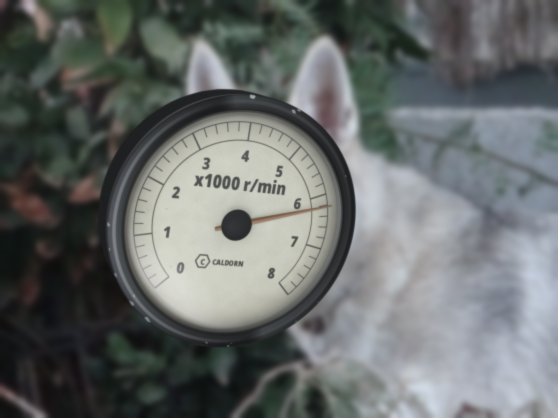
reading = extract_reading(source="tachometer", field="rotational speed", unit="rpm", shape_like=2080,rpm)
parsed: 6200,rpm
